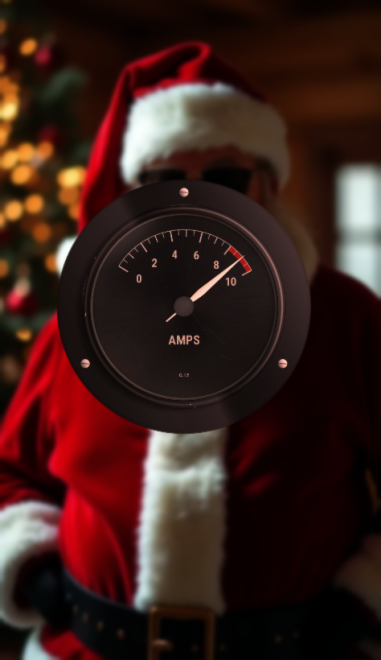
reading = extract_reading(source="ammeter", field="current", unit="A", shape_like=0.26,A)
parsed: 9,A
